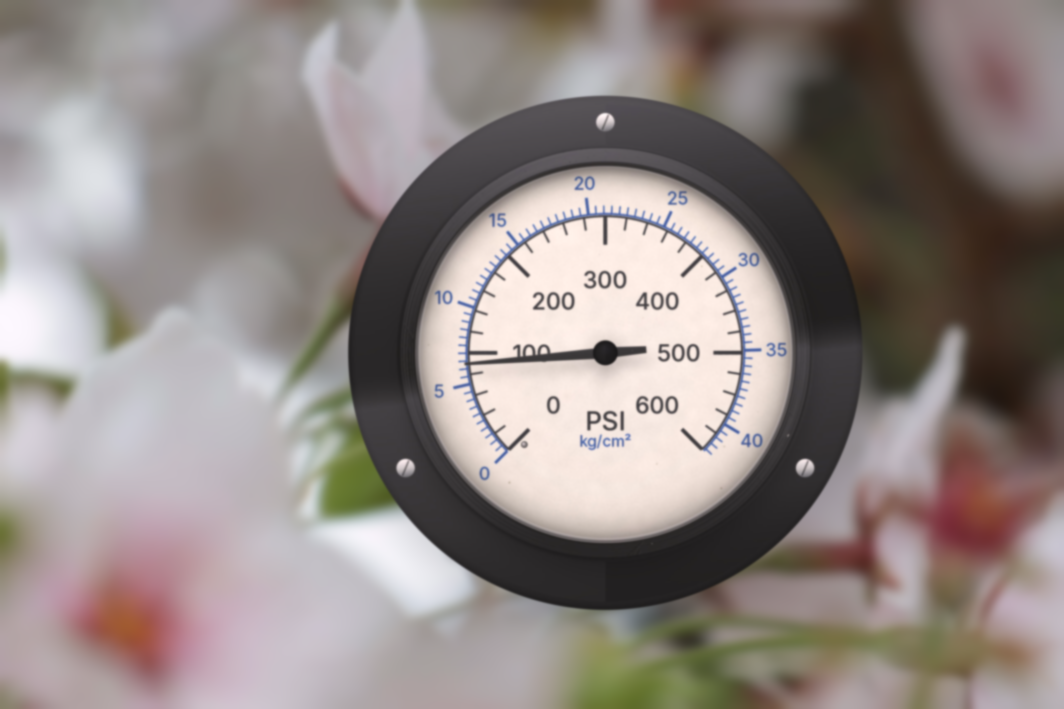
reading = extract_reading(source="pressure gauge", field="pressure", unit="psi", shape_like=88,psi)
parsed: 90,psi
